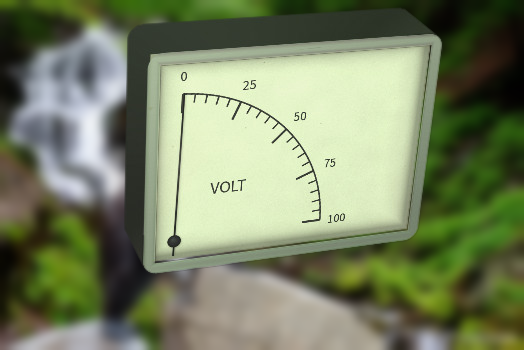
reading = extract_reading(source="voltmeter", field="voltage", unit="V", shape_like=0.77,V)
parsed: 0,V
